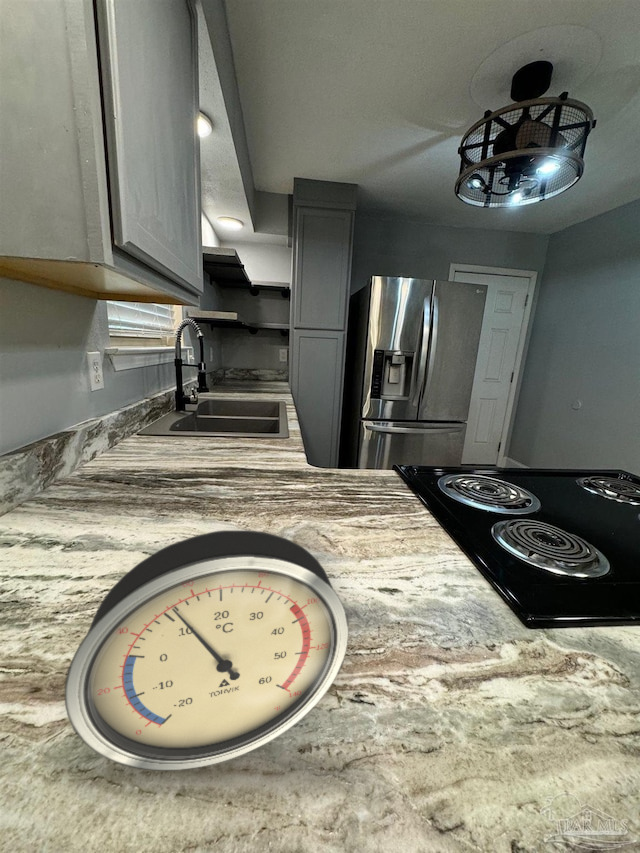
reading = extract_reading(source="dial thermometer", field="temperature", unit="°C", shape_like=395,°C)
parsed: 12,°C
